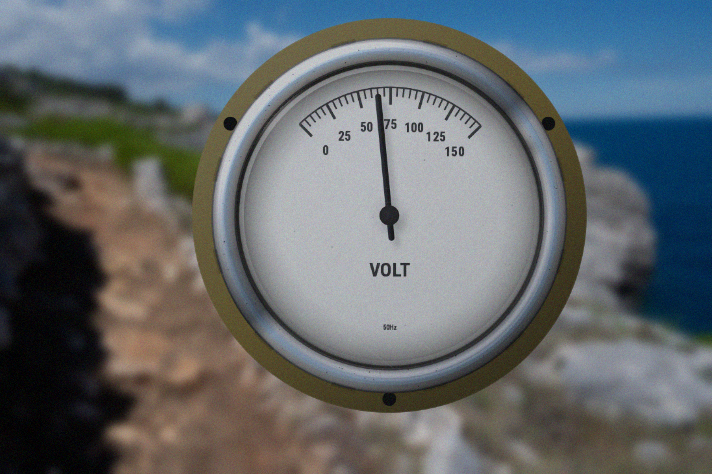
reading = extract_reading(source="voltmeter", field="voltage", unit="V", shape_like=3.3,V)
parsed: 65,V
